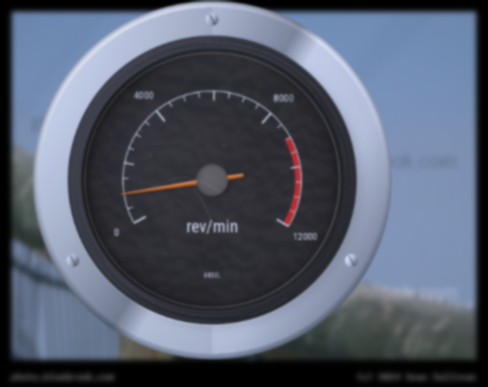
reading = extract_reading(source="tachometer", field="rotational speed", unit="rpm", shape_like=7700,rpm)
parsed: 1000,rpm
